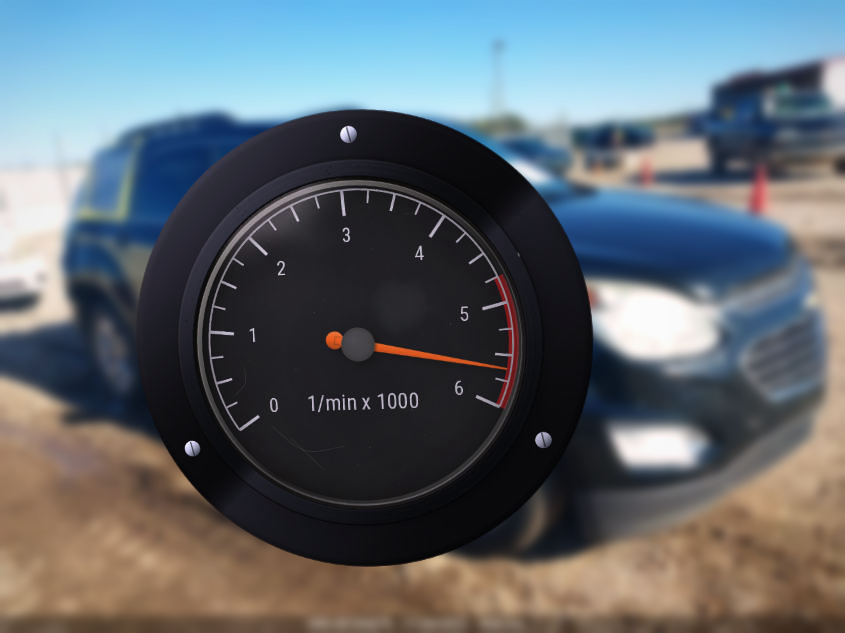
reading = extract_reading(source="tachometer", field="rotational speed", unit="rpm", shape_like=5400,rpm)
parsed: 5625,rpm
